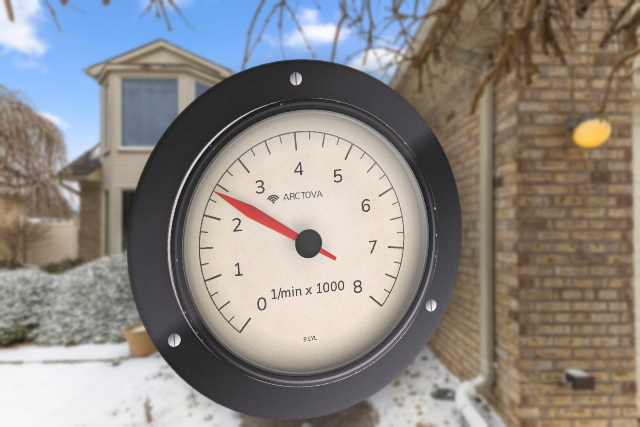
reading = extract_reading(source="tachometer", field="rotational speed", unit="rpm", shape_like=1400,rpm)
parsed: 2375,rpm
